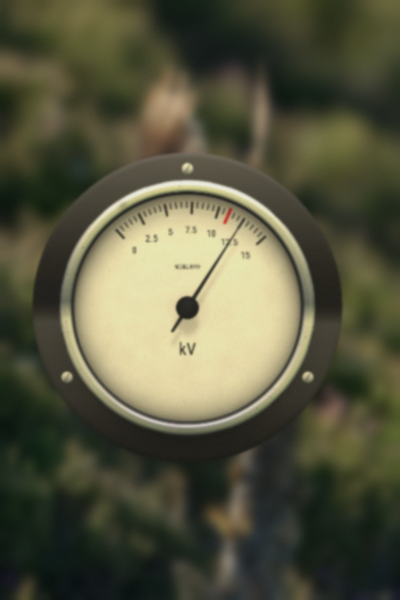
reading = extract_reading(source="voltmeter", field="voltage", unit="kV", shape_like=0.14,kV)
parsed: 12.5,kV
